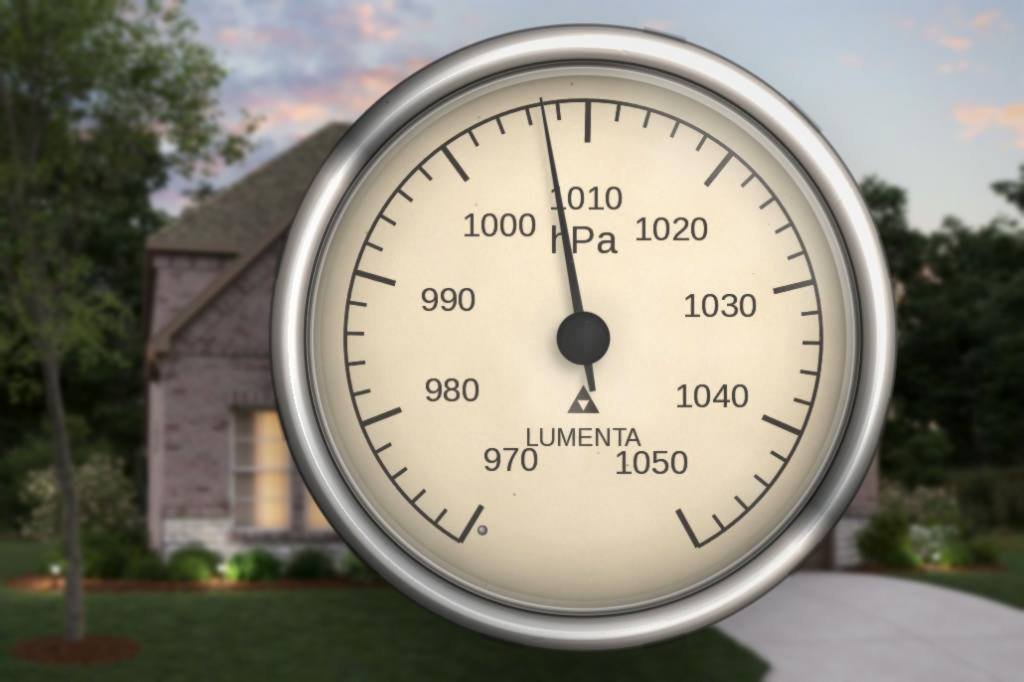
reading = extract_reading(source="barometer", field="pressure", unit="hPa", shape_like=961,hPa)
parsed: 1007,hPa
